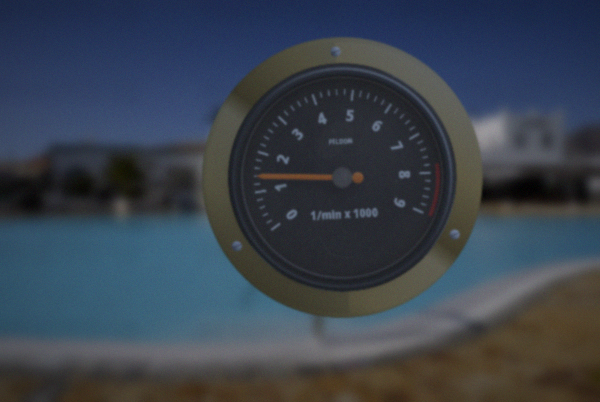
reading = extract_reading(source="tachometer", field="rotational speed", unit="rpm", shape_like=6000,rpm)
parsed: 1400,rpm
